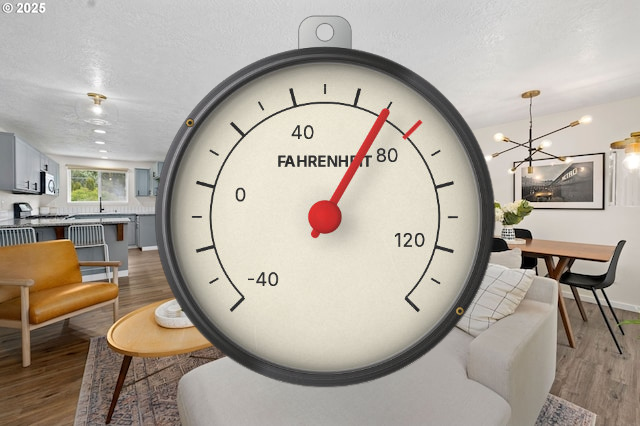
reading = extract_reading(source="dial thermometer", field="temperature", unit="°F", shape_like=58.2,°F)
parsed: 70,°F
